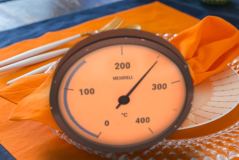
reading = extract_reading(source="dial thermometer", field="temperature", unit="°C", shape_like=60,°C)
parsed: 250,°C
